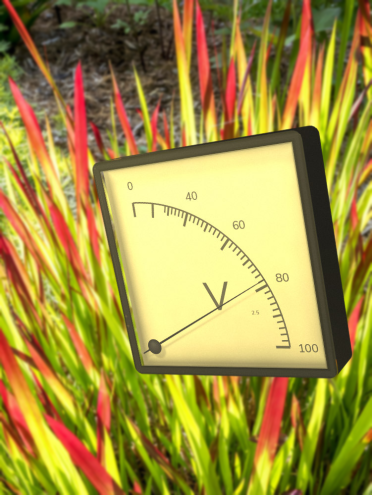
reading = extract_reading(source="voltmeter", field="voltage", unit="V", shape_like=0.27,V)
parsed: 78,V
